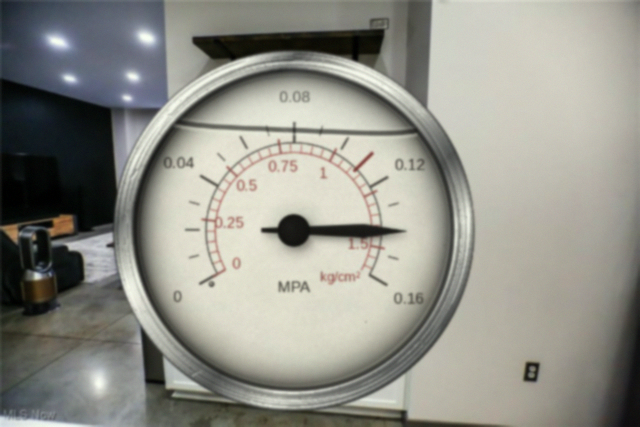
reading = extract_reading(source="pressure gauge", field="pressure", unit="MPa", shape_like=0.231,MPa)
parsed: 0.14,MPa
